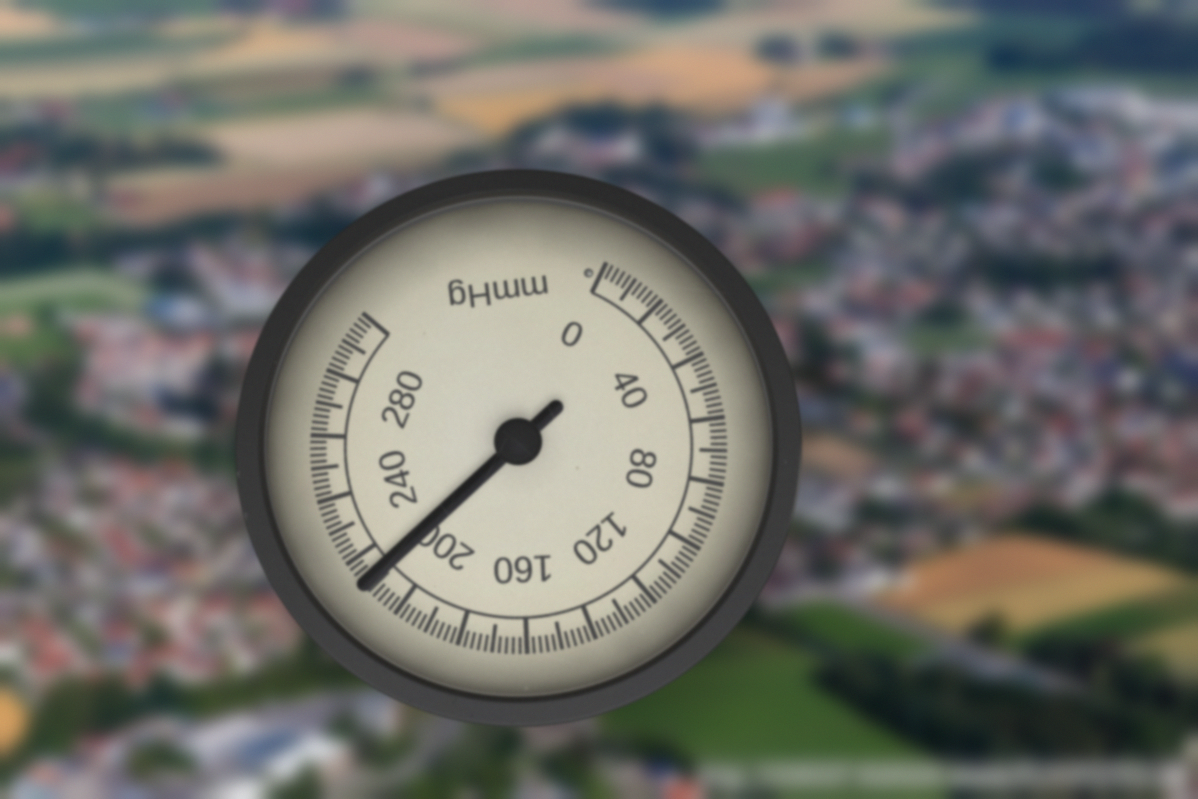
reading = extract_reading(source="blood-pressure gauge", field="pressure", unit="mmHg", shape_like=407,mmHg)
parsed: 212,mmHg
